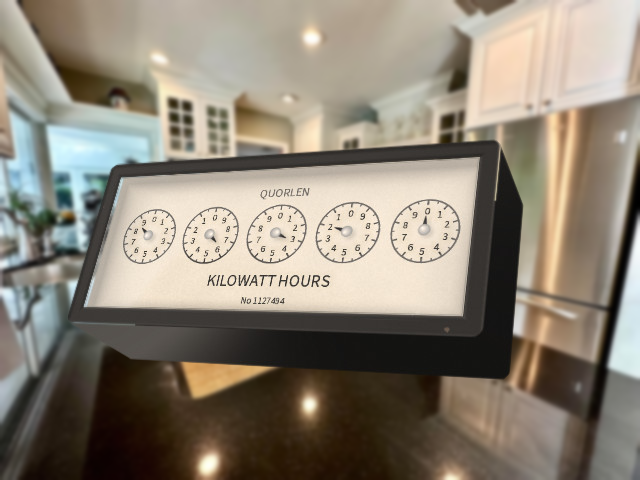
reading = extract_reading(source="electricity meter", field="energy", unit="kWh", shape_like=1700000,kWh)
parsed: 86320,kWh
